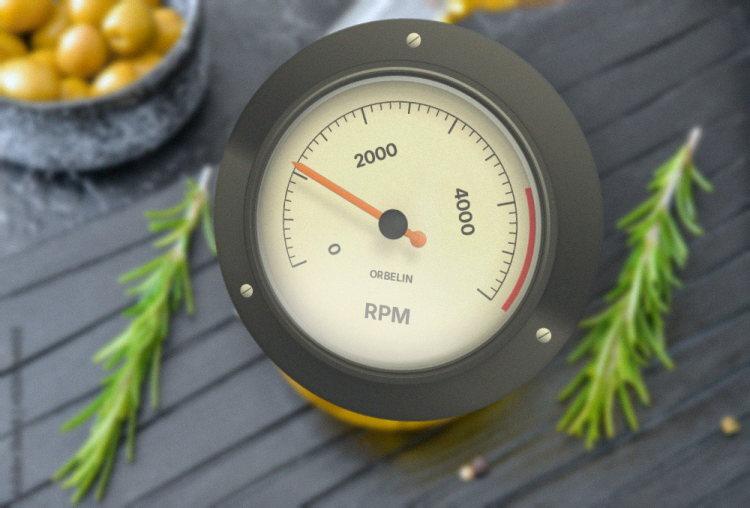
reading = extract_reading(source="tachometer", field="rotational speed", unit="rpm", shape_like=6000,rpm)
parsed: 1100,rpm
